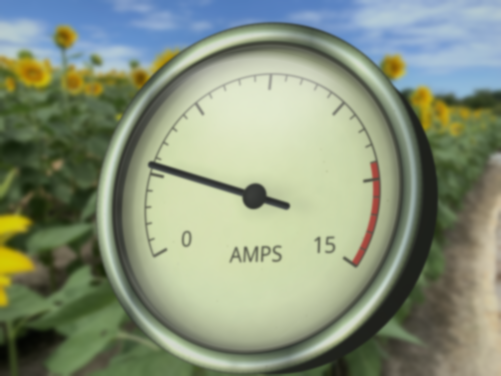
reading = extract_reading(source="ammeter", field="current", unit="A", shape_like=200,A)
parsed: 2.75,A
